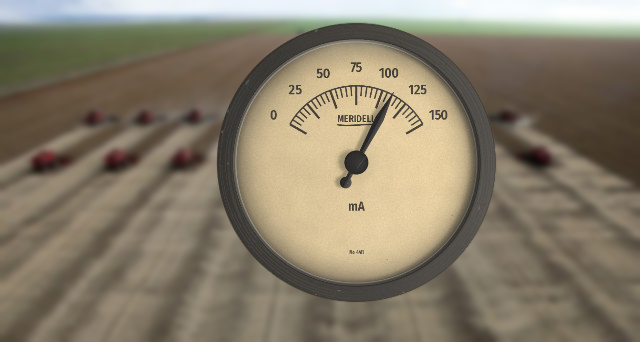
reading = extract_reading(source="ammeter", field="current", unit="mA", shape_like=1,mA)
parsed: 110,mA
